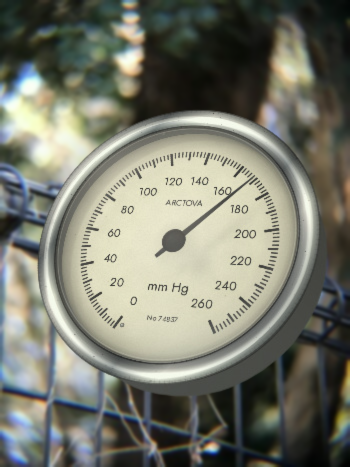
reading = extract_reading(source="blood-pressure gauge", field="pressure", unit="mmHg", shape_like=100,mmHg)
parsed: 170,mmHg
